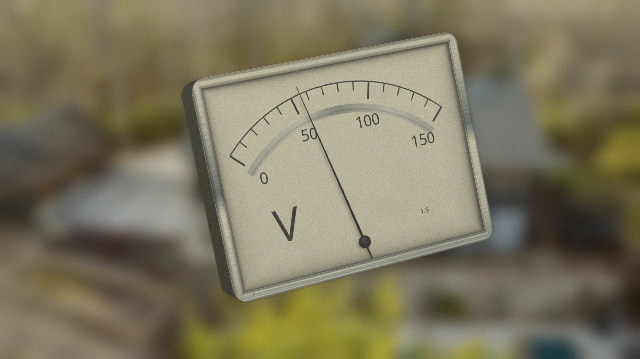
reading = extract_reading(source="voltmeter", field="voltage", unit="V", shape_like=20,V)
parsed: 55,V
